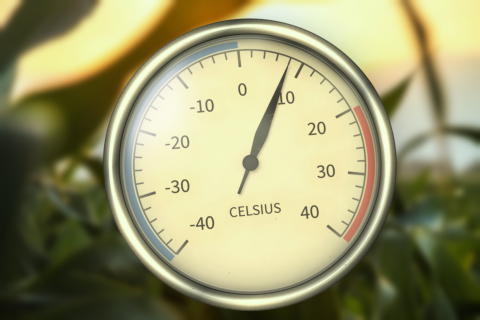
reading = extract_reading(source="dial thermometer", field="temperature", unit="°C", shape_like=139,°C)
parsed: 8,°C
